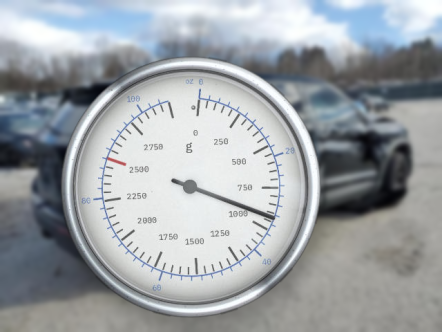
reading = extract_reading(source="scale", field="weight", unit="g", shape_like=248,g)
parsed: 925,g
